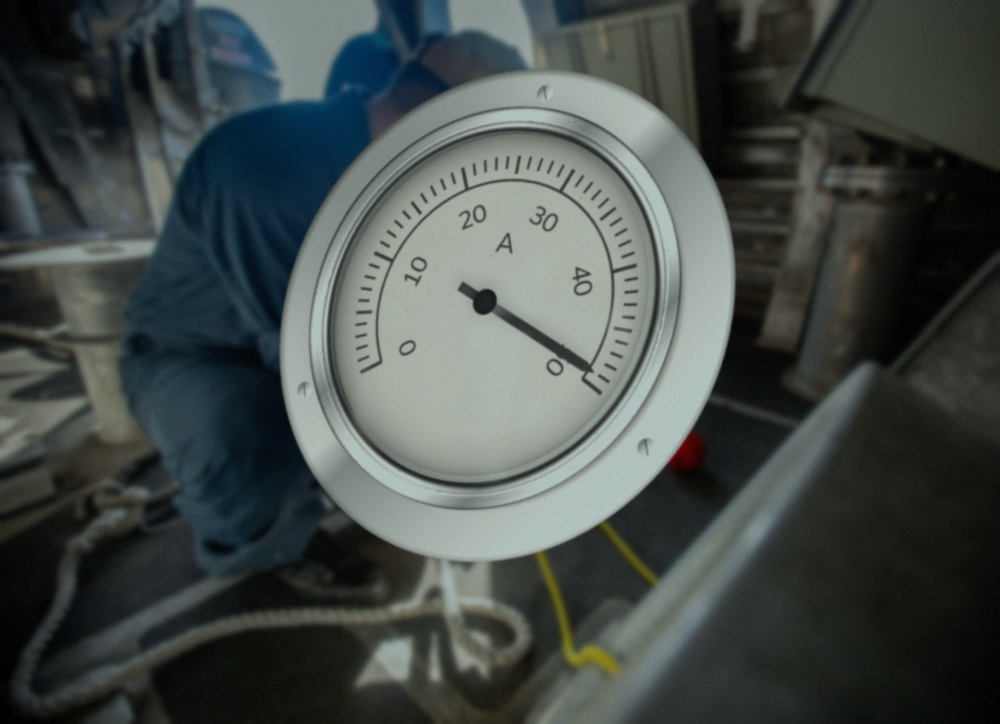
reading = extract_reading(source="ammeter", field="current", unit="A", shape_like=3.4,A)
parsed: 49,A
